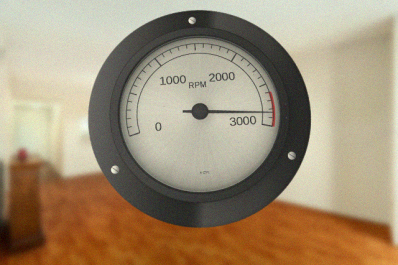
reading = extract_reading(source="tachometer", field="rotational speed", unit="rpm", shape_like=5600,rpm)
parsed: 2850,rpm
